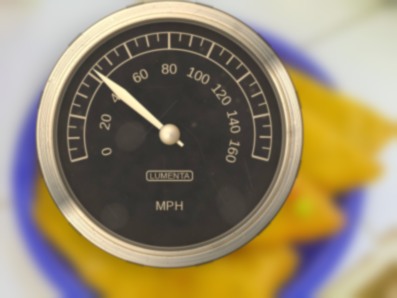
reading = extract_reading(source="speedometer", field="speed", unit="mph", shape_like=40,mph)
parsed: 42.5,mph
